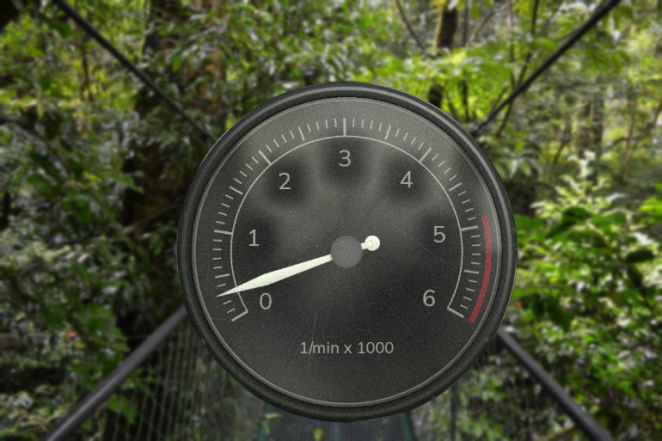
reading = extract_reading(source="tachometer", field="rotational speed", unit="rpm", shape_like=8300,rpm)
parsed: 300,rpm
